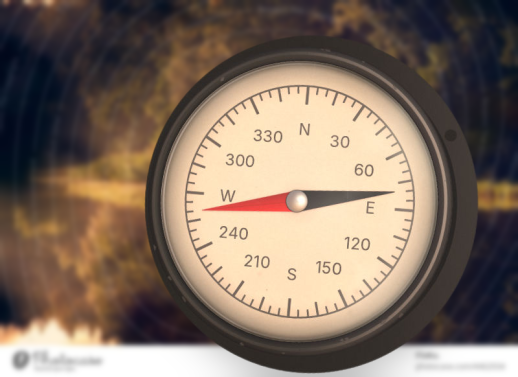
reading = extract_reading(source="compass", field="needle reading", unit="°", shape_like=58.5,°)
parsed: 260,°
